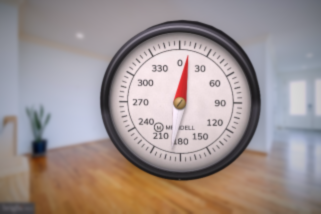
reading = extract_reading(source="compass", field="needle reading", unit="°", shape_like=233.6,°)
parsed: 10,°
